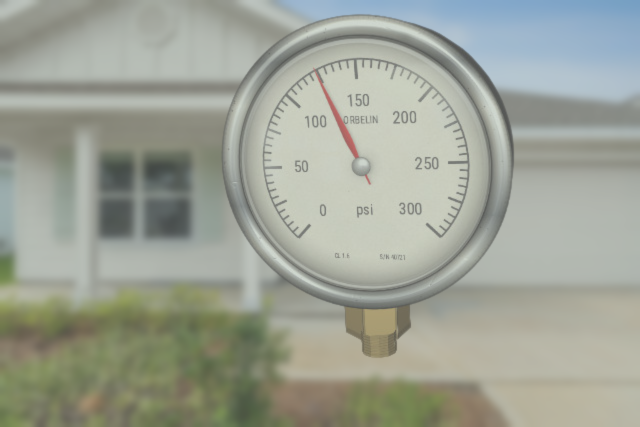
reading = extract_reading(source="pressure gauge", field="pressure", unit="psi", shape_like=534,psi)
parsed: 125,psi
